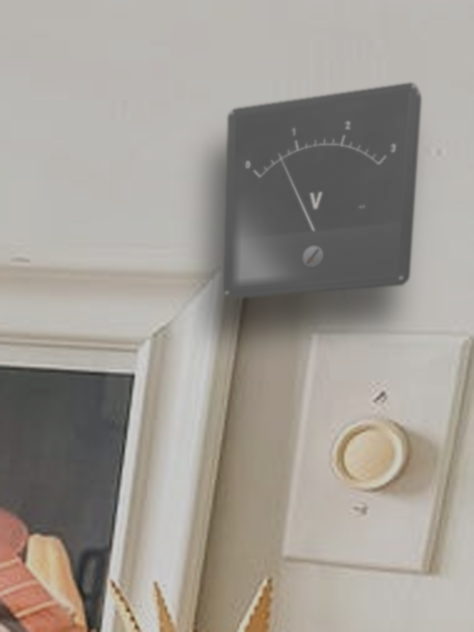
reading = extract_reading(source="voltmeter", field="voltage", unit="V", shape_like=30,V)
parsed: 0.6,V
